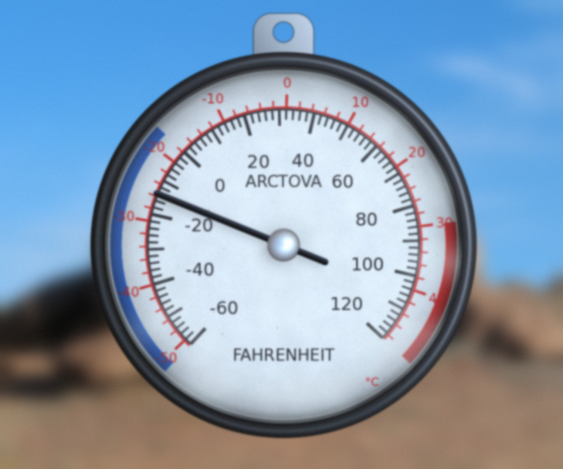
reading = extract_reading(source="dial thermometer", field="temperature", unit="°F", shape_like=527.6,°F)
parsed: -14,°F
